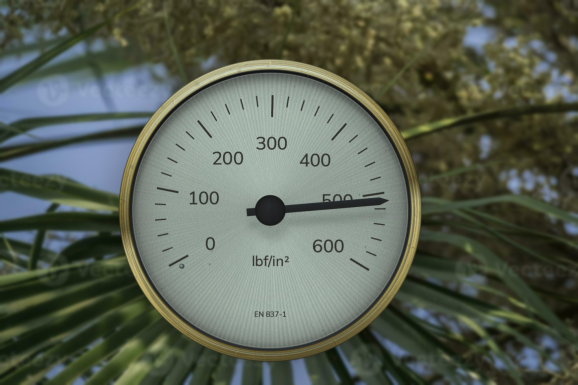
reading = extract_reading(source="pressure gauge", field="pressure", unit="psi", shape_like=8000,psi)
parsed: 510,psi
